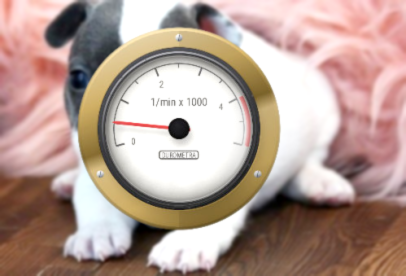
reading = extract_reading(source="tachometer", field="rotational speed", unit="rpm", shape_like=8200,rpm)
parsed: 500,rpm
